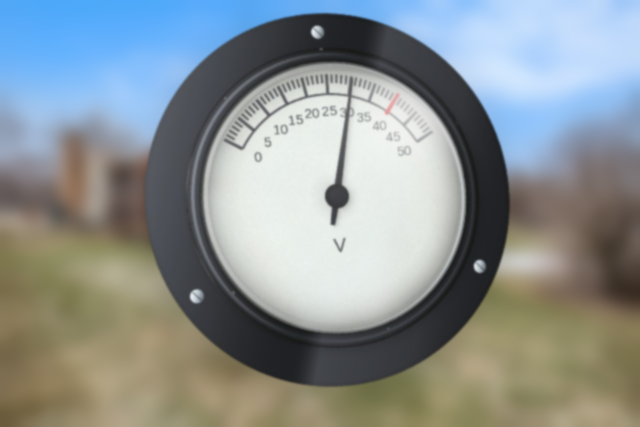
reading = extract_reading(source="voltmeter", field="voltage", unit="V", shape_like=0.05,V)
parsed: 30,V
